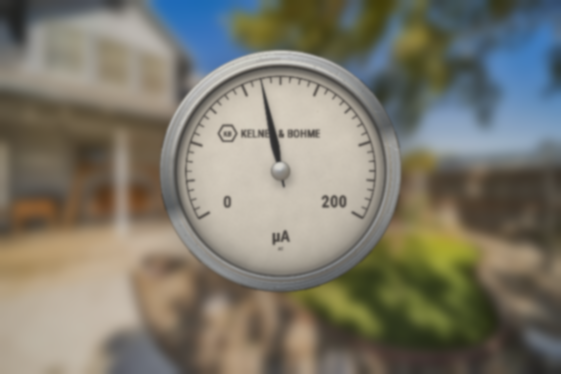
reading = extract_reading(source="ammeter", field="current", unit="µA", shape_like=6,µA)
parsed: 90,µA
